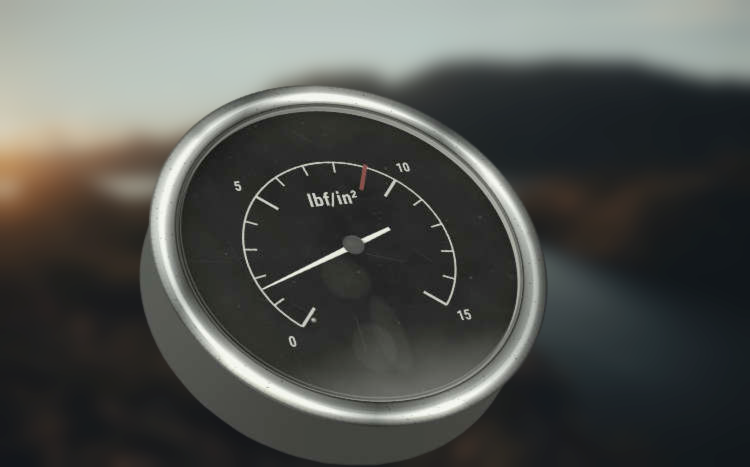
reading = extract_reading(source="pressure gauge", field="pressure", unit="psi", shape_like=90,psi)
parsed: 1.5,psi
